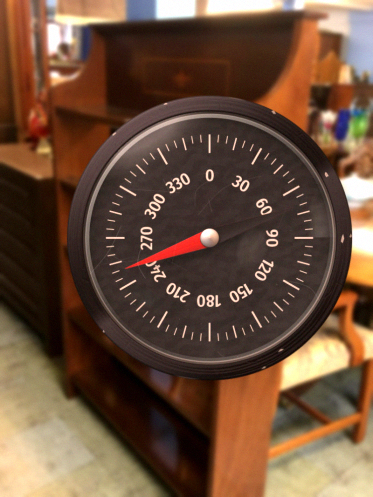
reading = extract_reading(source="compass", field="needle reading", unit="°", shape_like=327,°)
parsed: 250,°
